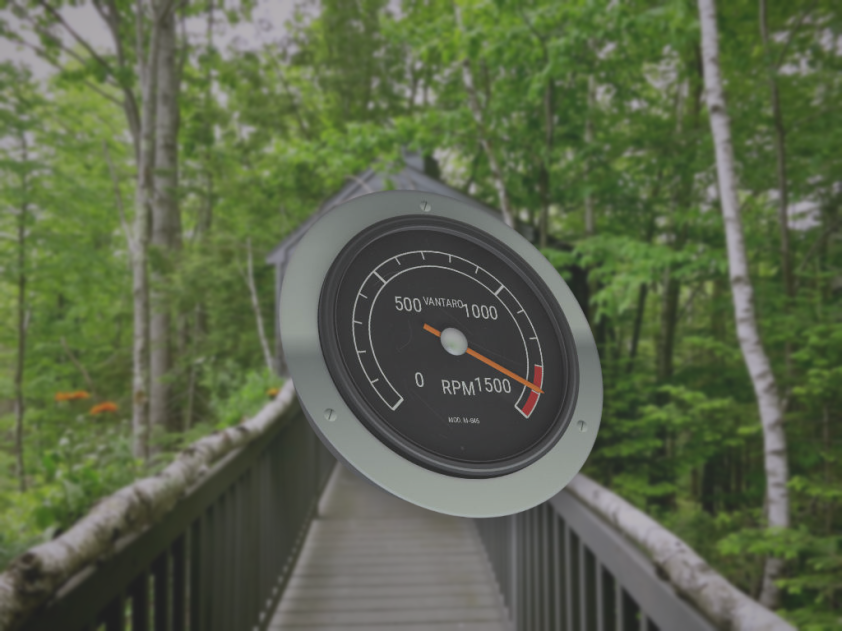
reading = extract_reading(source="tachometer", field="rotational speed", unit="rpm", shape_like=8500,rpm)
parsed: 1400,rpm
